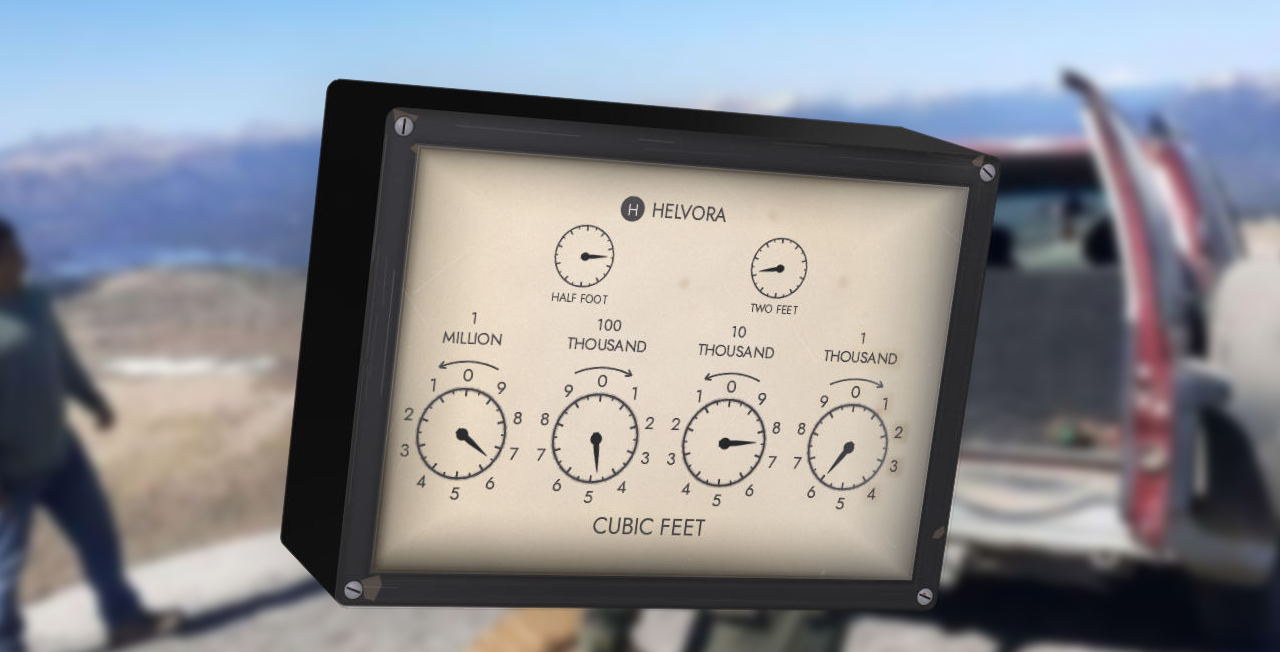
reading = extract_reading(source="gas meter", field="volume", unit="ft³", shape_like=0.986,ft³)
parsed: 647600,ft³
